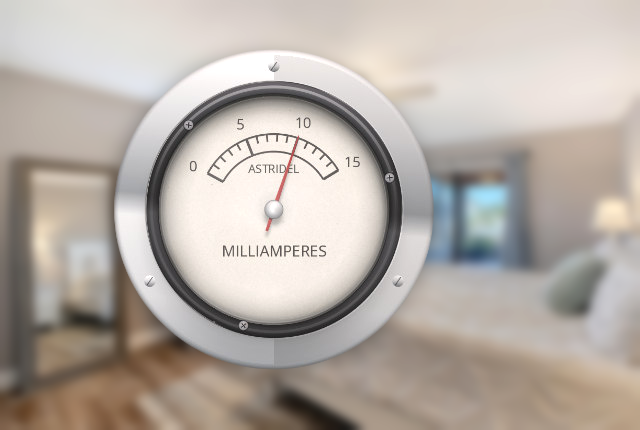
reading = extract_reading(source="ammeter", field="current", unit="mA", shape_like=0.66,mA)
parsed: 10,mA
